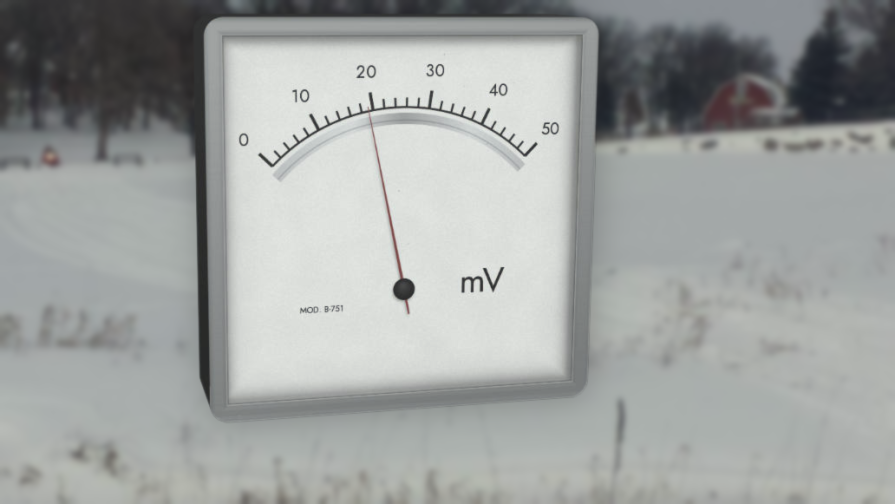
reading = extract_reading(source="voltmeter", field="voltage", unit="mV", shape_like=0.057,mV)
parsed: 19,mV
